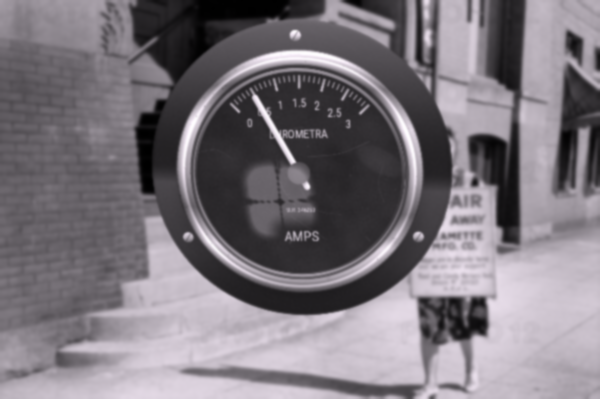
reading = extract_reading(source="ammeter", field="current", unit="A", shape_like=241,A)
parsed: 0.5,A
